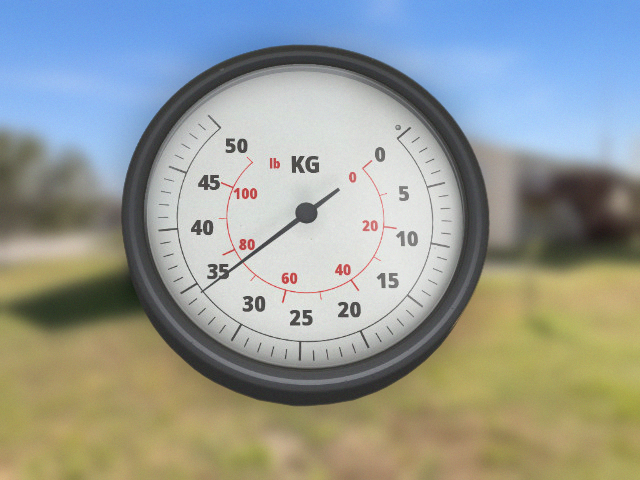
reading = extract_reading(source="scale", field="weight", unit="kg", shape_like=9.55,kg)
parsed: 34,kg
